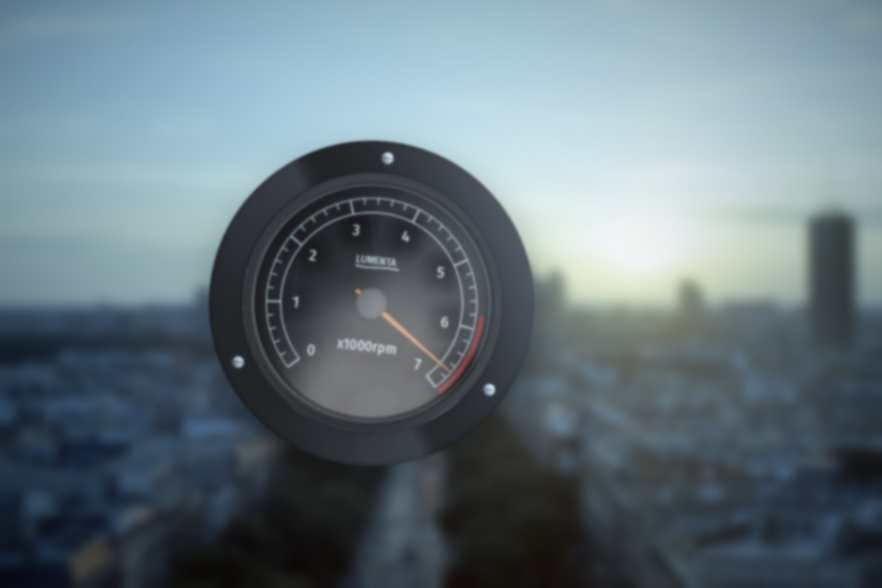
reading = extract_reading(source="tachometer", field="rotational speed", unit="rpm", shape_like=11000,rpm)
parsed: 6700,rpm
